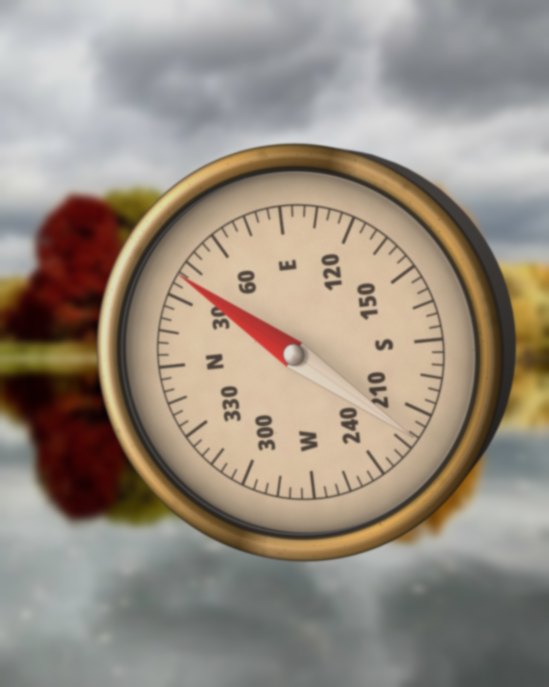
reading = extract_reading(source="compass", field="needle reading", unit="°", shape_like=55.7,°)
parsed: 40,°
